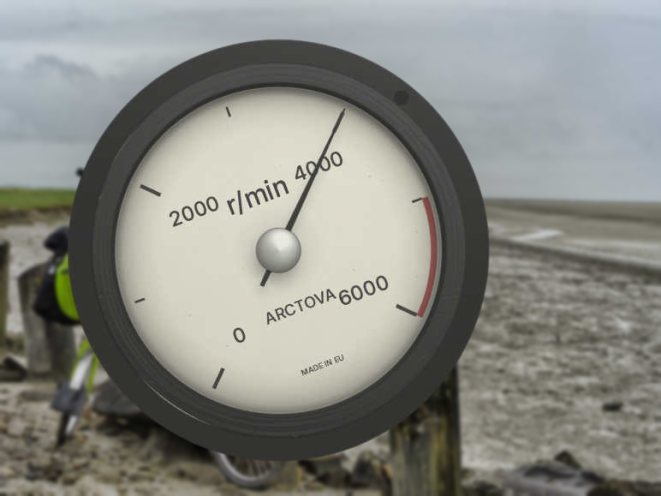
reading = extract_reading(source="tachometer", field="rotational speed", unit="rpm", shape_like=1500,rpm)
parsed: 4000,rpm
